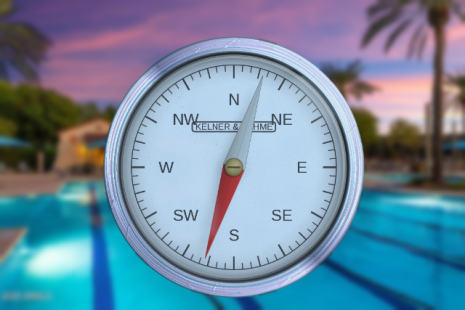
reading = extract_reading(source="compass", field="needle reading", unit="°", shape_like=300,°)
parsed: 197.5,°
